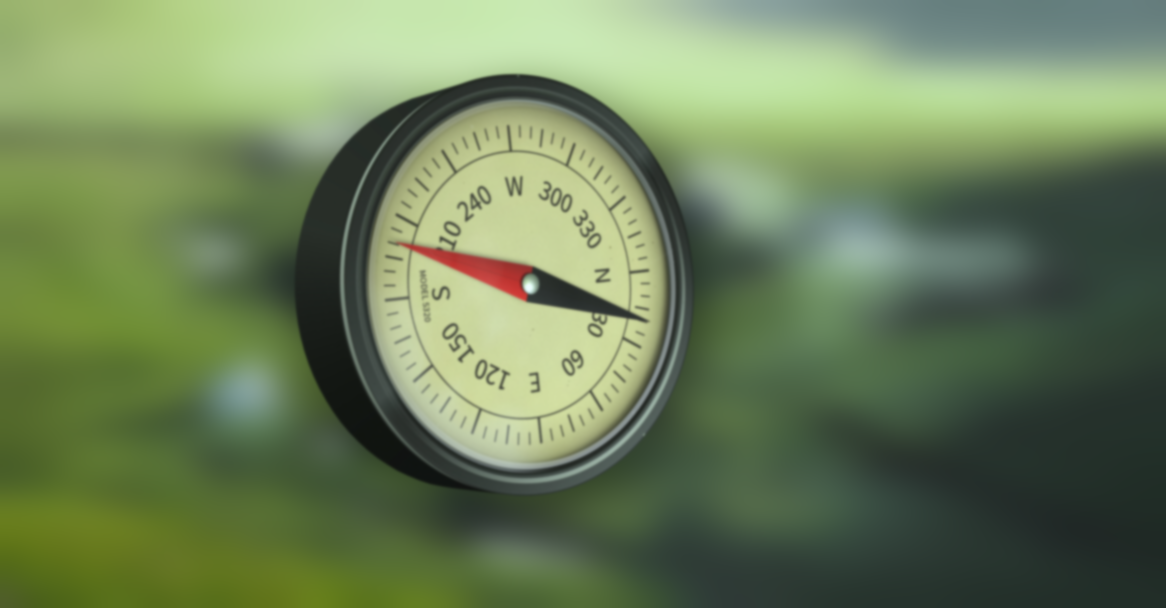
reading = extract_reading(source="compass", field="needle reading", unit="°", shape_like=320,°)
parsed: 200,°
